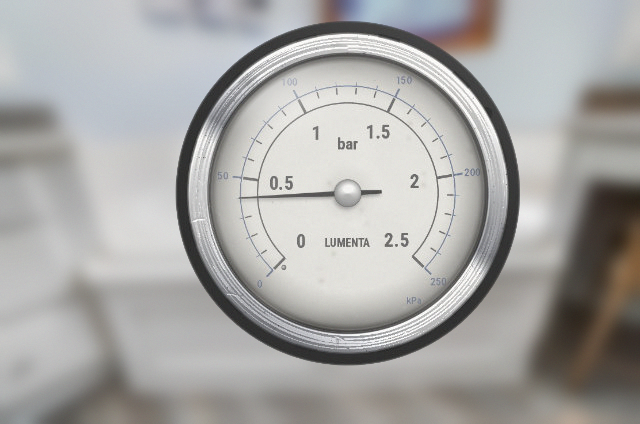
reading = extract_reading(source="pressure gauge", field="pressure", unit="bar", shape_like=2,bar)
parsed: 0.4,bar
